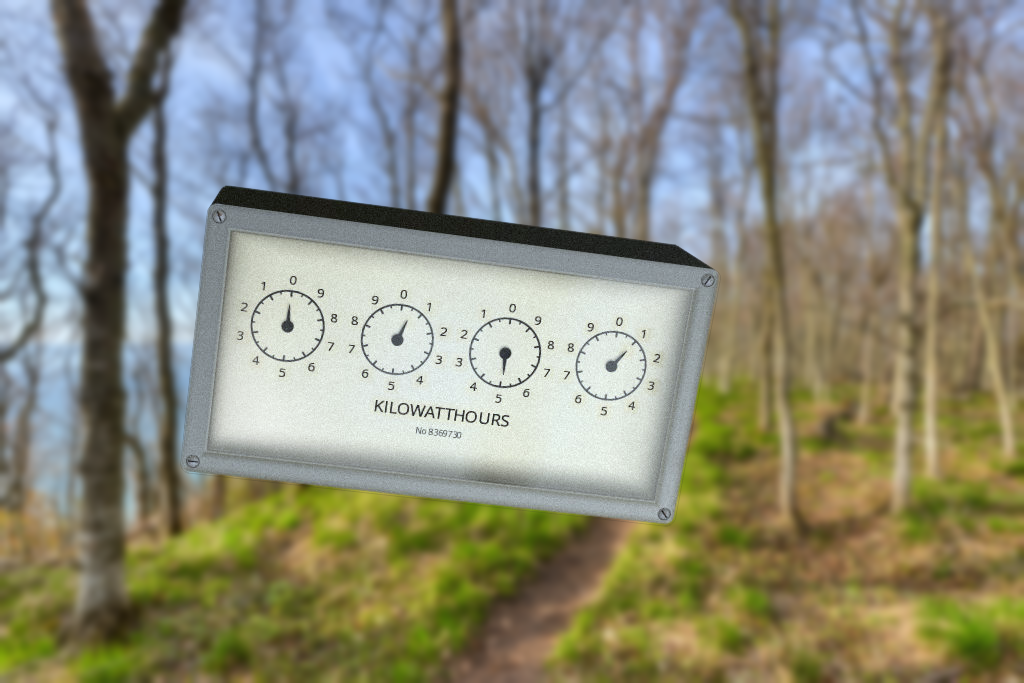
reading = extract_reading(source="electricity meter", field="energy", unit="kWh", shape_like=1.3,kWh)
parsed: 51,kWh
